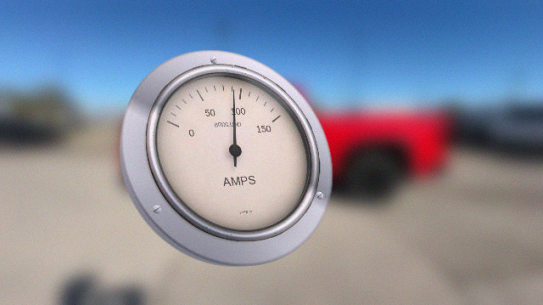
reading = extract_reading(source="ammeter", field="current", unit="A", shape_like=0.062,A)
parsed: 90,A
